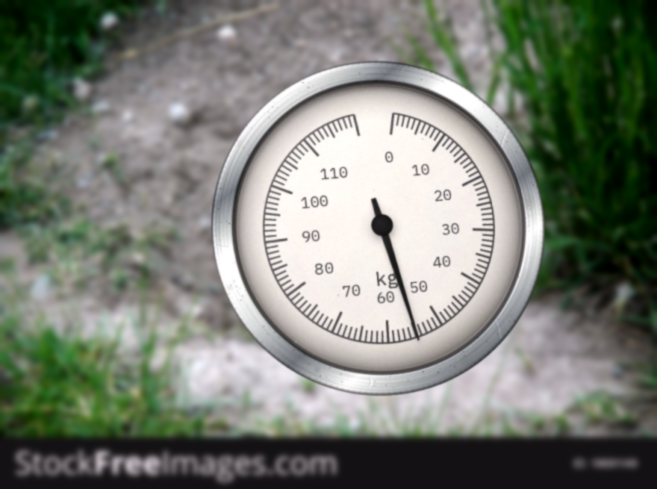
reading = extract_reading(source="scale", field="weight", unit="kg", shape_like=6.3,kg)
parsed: 55,kg
